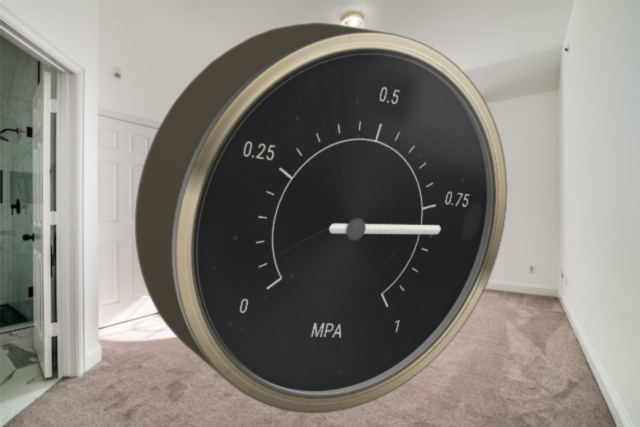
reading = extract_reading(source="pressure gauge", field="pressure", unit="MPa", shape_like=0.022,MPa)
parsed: 0.8,MPa
